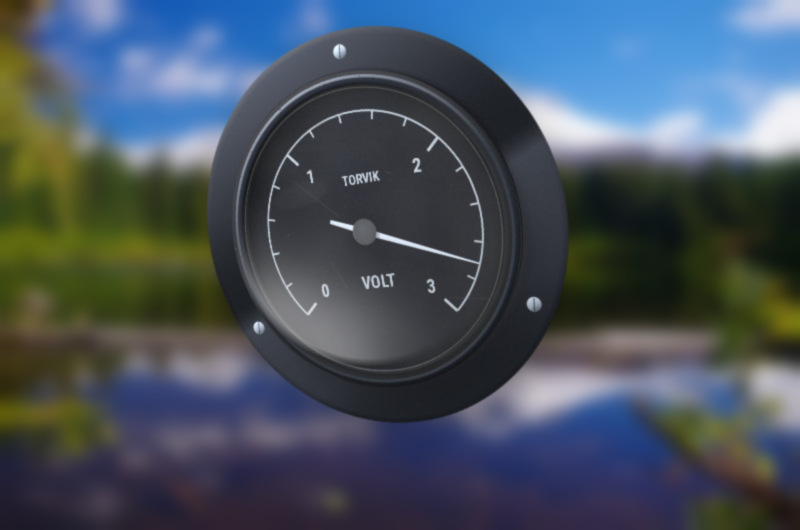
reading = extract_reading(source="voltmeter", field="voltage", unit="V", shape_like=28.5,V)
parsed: 2.7,V
